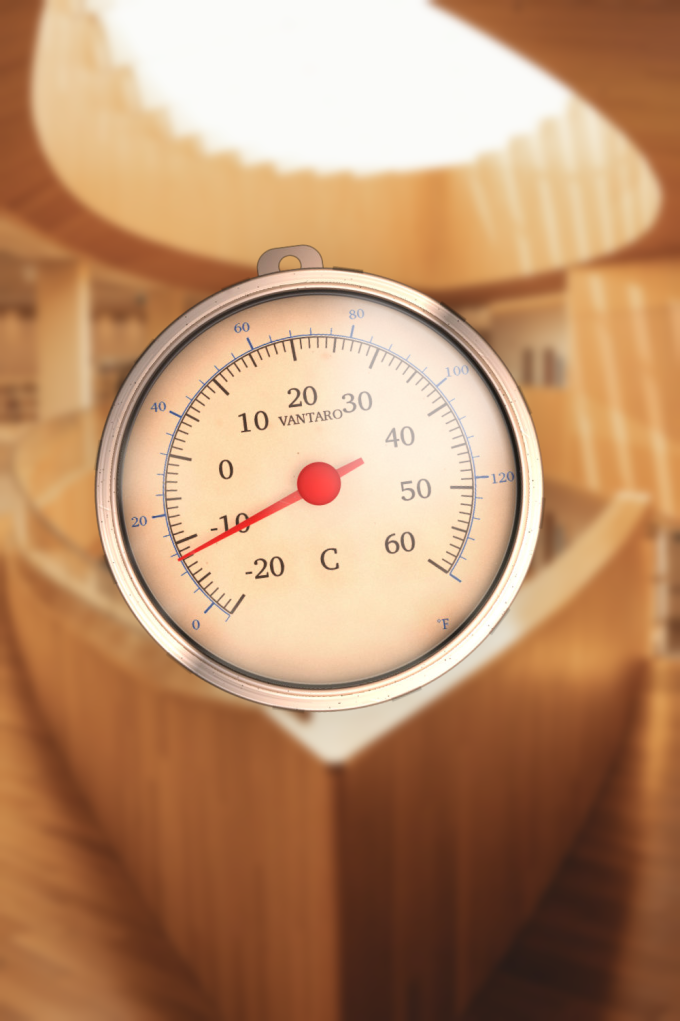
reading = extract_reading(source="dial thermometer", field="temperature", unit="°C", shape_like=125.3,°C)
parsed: -12,°C
